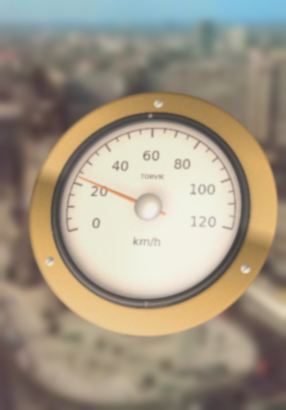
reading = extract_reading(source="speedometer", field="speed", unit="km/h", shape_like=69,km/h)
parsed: 22.5,km/h
